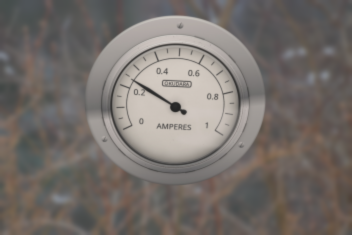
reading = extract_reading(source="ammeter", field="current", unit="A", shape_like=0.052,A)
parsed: 0.25,A
